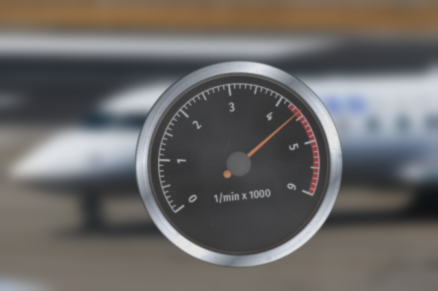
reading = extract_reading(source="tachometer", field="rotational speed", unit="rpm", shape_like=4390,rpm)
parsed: 4400,rpm
